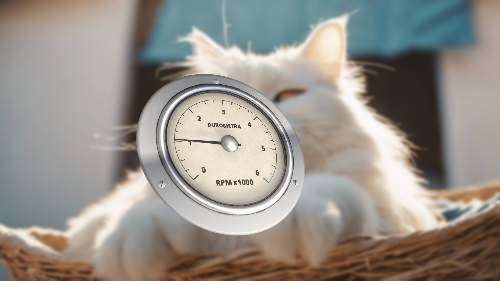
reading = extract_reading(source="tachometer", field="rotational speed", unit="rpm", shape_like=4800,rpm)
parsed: 1000,rpm
